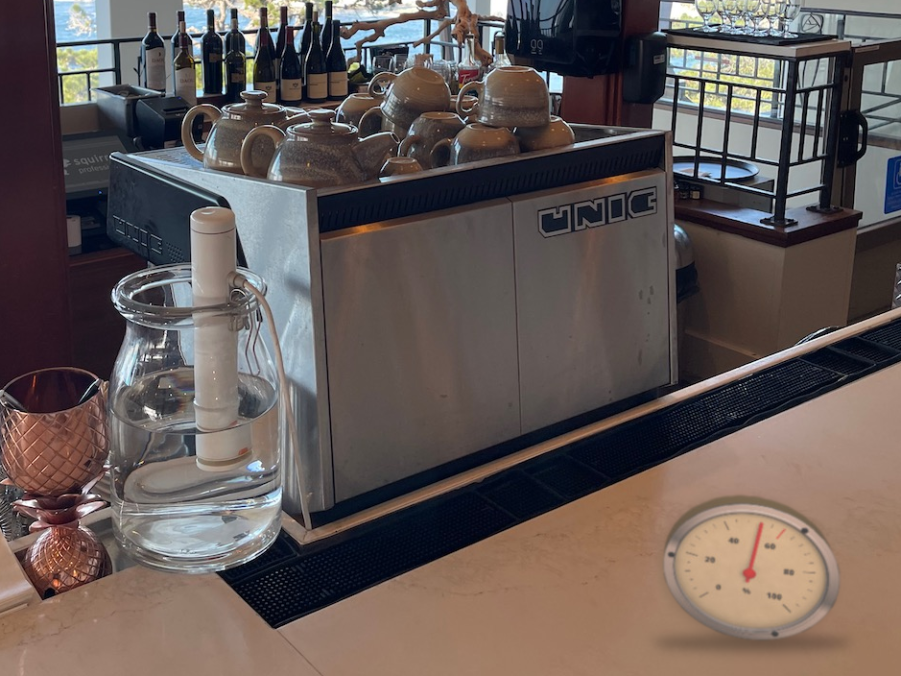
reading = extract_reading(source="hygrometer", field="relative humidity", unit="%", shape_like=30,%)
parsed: 52,%
